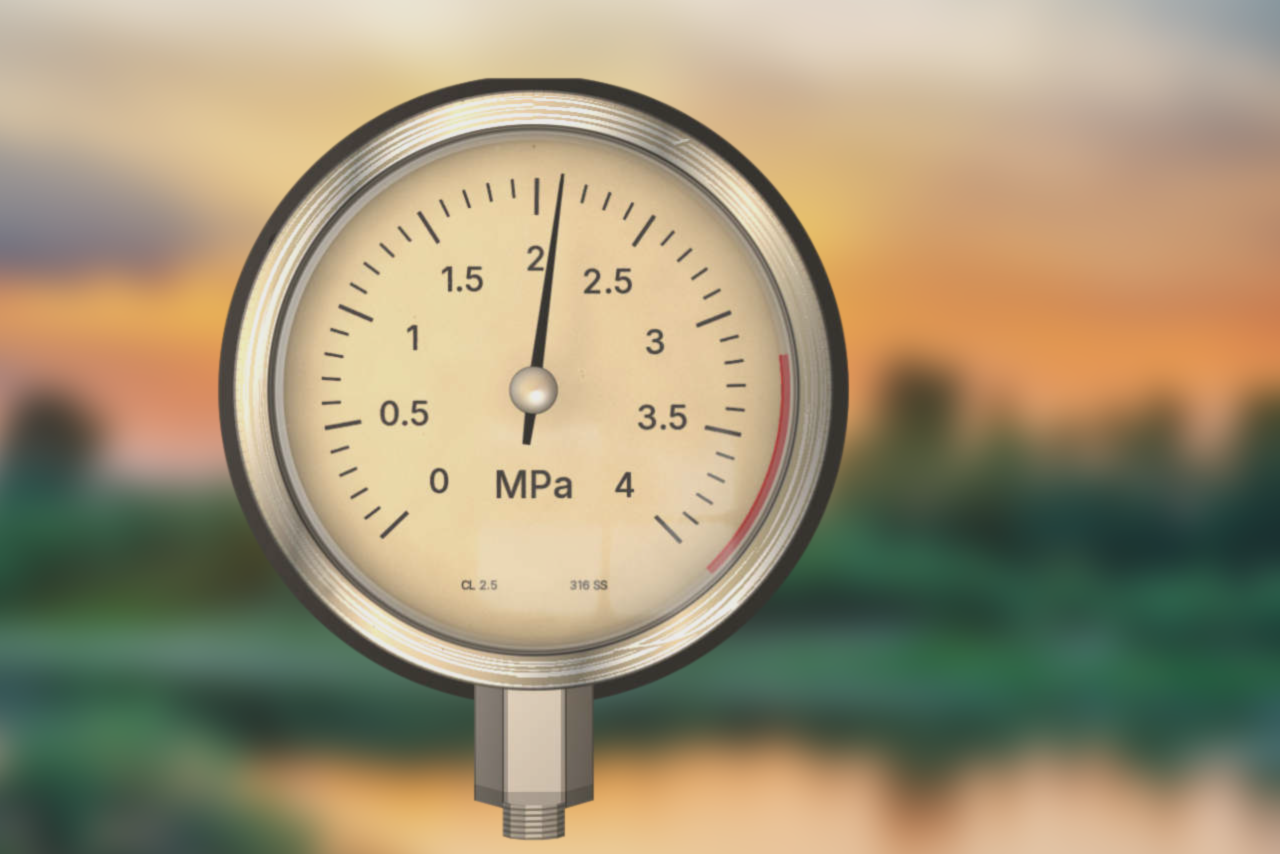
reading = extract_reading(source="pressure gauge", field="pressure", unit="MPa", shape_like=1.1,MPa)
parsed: 2.1,MPa
